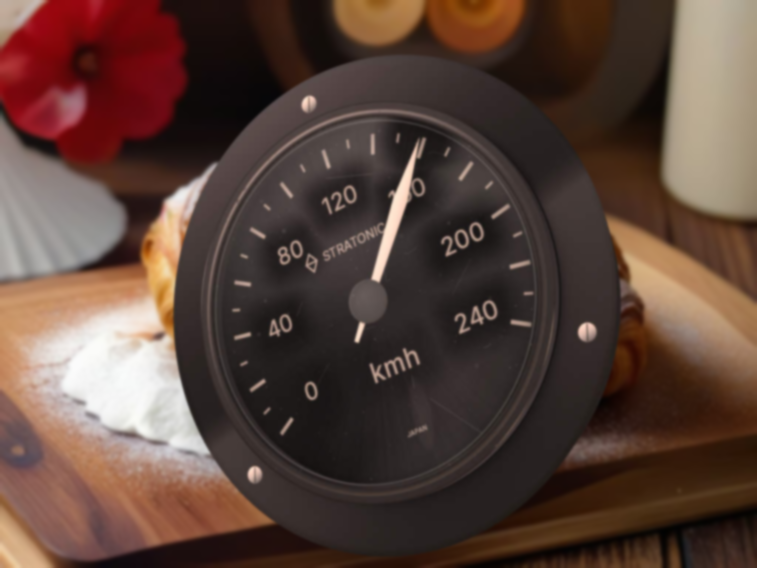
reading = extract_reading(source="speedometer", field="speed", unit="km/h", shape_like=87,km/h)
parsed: 160,km/h
